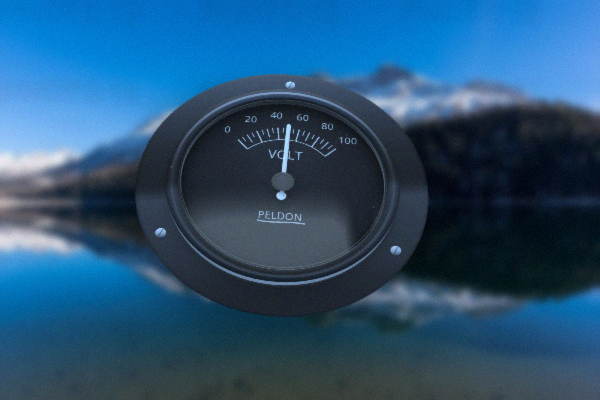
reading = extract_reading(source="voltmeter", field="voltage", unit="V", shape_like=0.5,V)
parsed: 50,V
